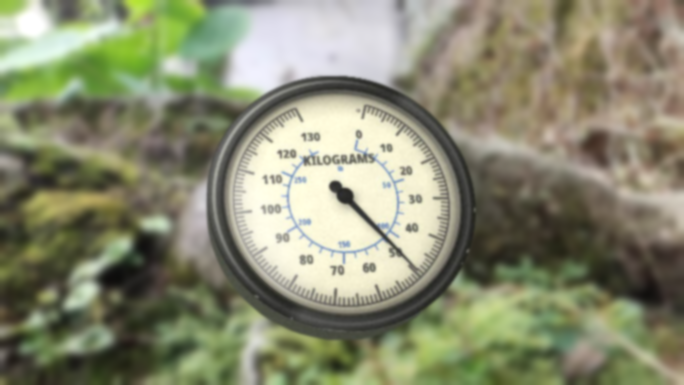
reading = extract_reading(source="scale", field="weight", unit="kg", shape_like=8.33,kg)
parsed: 50,kg
